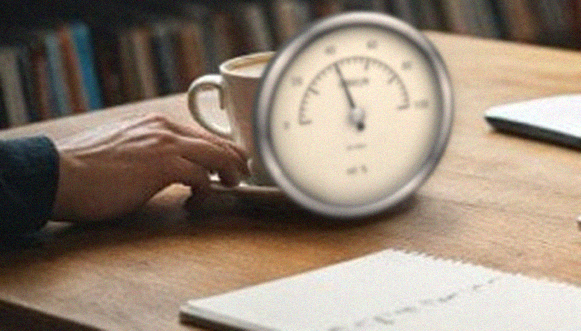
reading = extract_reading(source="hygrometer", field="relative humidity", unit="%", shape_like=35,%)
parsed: 40,%
